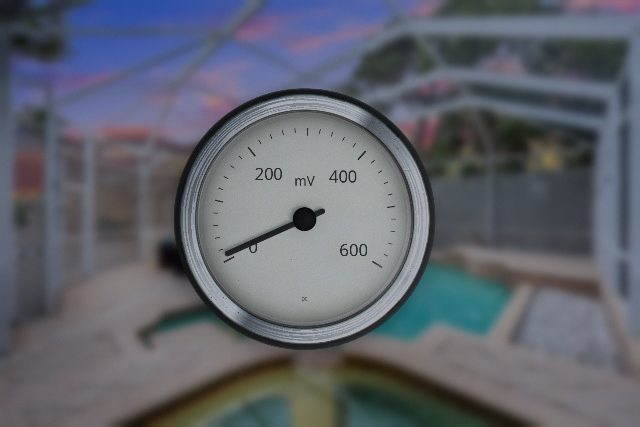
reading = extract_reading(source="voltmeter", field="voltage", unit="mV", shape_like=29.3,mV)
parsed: 10,mV
